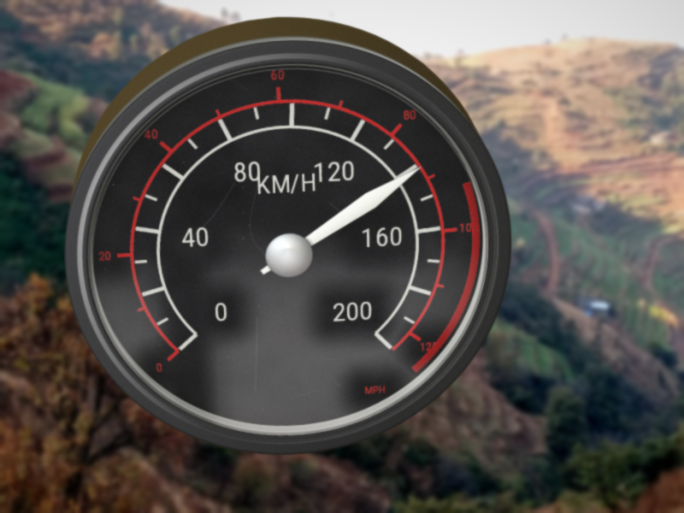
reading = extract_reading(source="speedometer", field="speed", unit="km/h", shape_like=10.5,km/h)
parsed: 140,km/h
